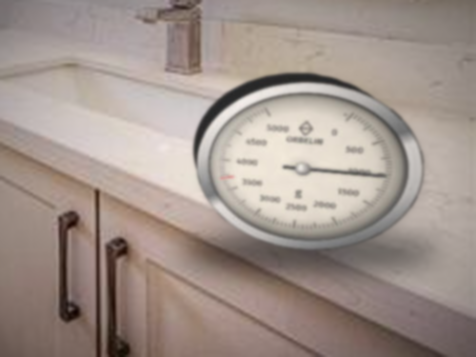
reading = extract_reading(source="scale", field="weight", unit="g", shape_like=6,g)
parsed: 1000,g
